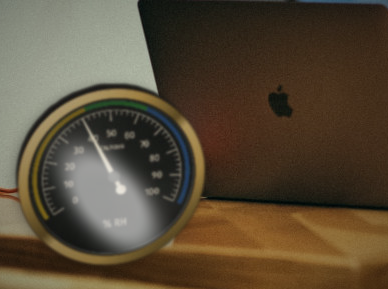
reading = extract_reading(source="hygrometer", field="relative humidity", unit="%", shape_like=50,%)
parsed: 40,%
